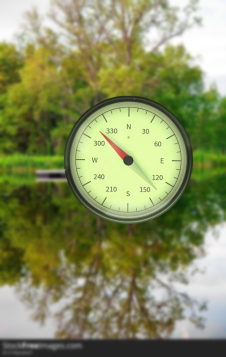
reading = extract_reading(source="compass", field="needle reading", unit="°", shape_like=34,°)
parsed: 315,°
